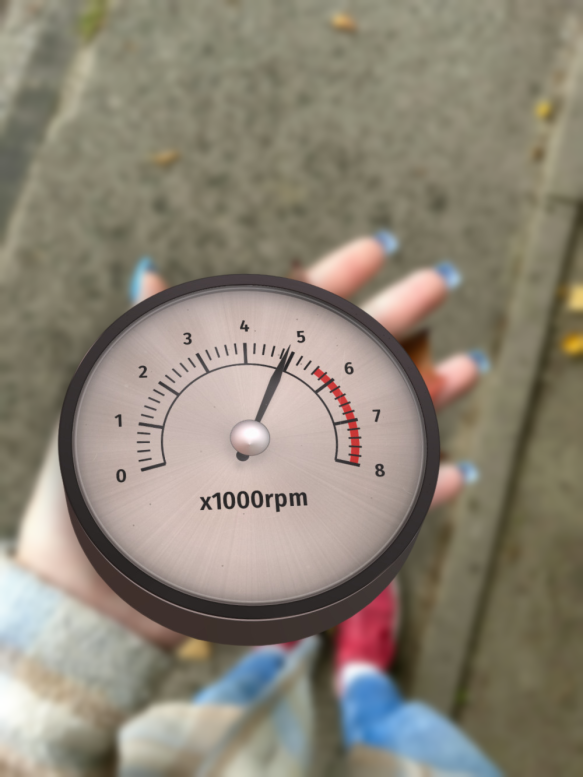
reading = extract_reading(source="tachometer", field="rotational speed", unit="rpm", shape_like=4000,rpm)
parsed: 4900,rpm
